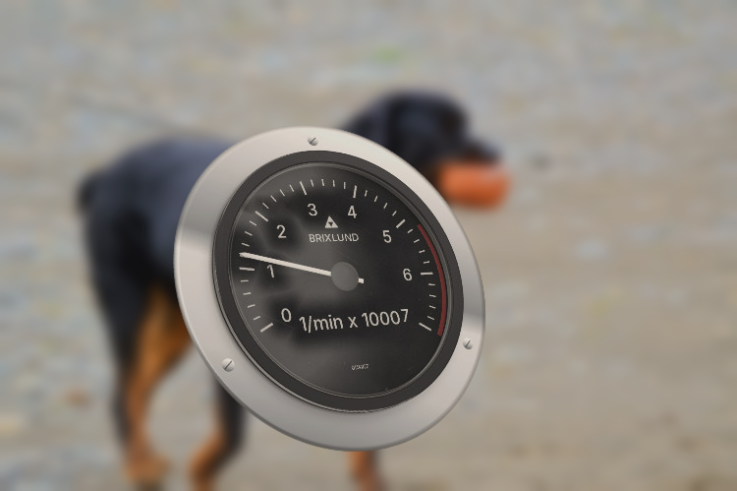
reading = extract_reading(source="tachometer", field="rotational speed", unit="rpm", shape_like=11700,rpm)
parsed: 1200,rpm
